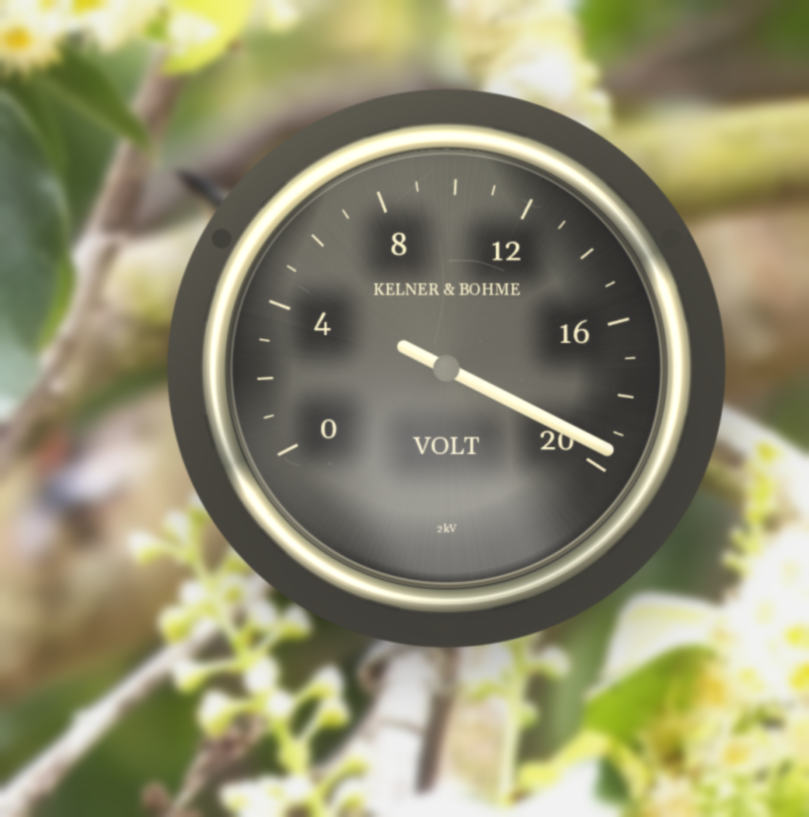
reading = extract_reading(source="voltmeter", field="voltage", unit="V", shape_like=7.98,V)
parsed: 19.5,V
